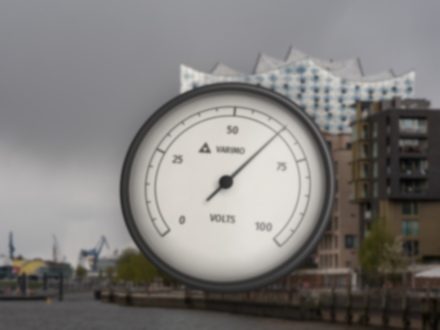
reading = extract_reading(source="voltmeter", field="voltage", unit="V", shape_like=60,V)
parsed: 65,V
